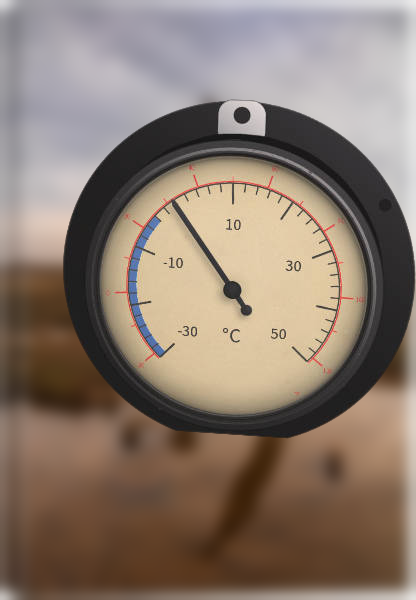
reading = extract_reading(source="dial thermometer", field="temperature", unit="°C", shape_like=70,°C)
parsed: 0,°C
